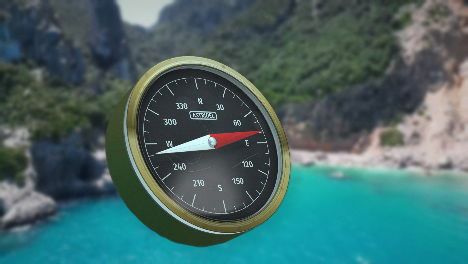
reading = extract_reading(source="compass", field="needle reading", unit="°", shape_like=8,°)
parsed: 80,°
